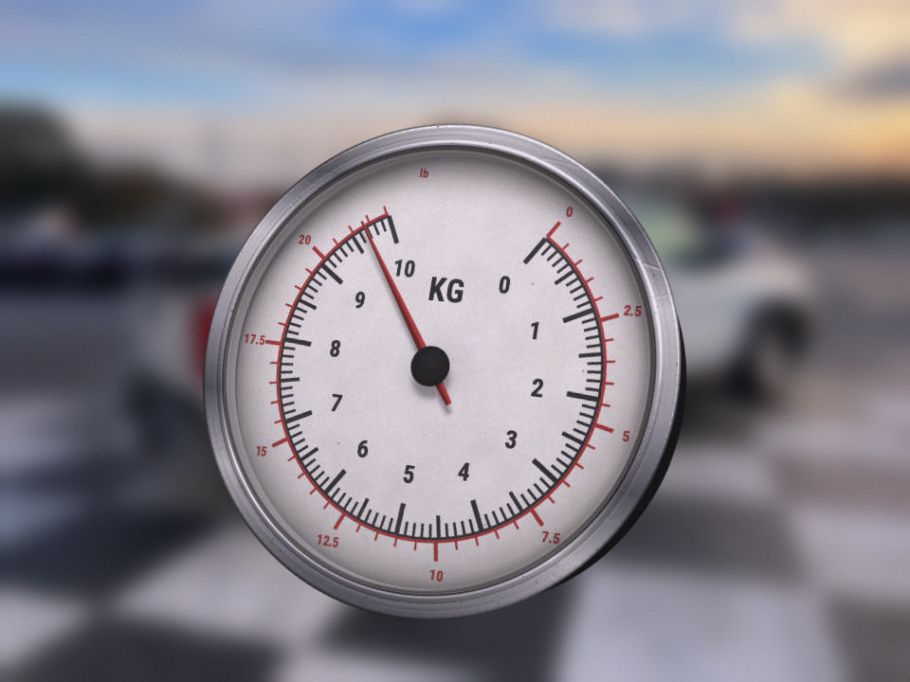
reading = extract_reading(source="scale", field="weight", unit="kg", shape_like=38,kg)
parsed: 9.7,kg
